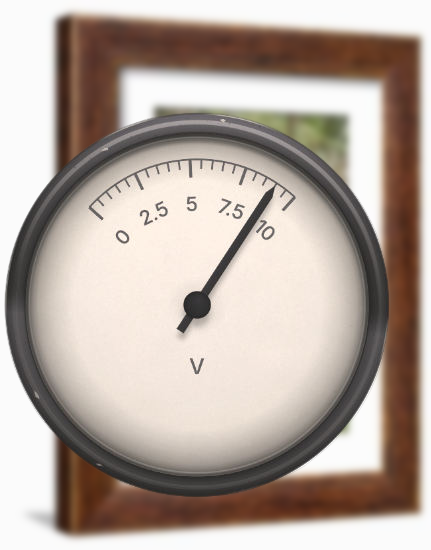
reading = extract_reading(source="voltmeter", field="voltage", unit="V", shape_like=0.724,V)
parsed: 9,V
